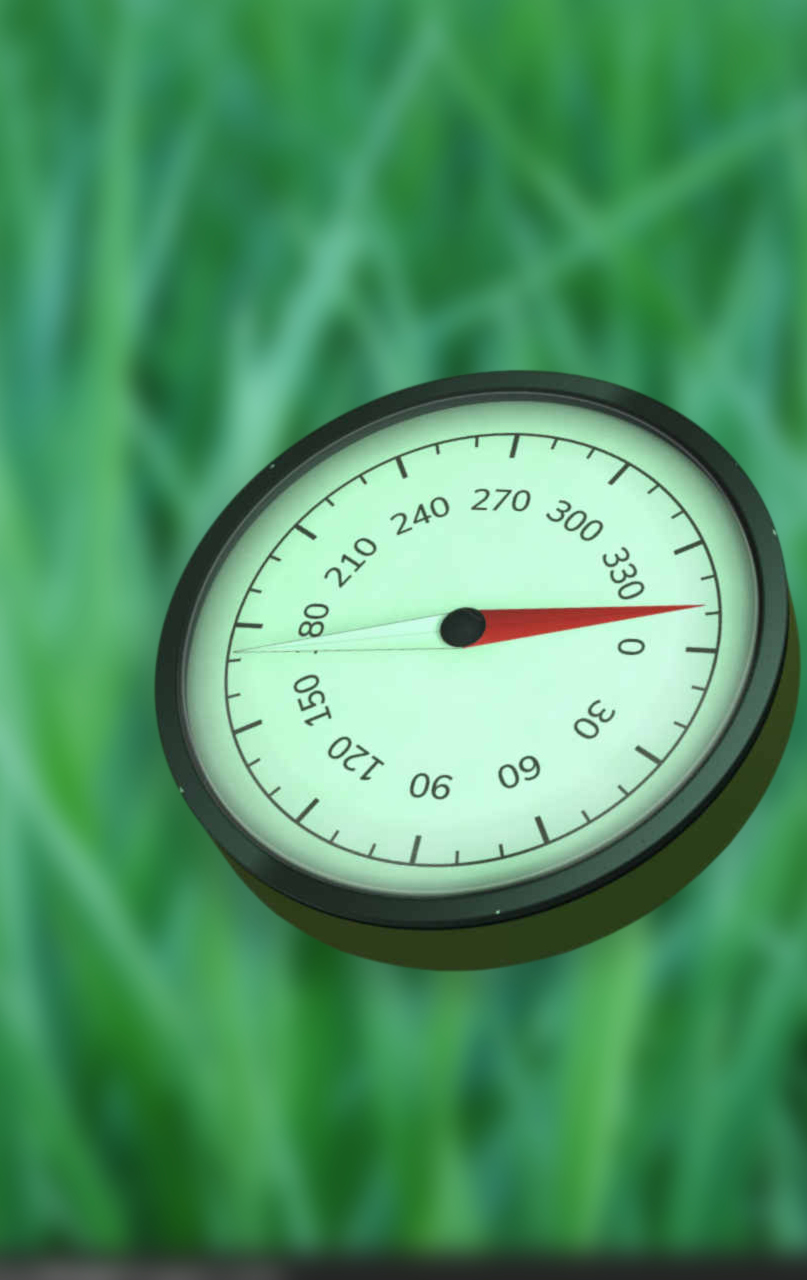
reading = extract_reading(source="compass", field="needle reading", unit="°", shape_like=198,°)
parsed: 350,°
